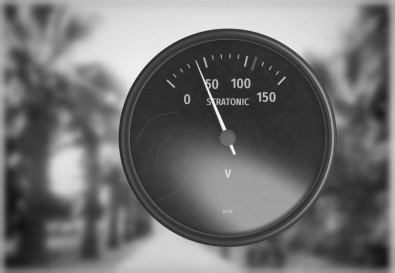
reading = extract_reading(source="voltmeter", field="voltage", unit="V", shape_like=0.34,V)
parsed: 40,V
